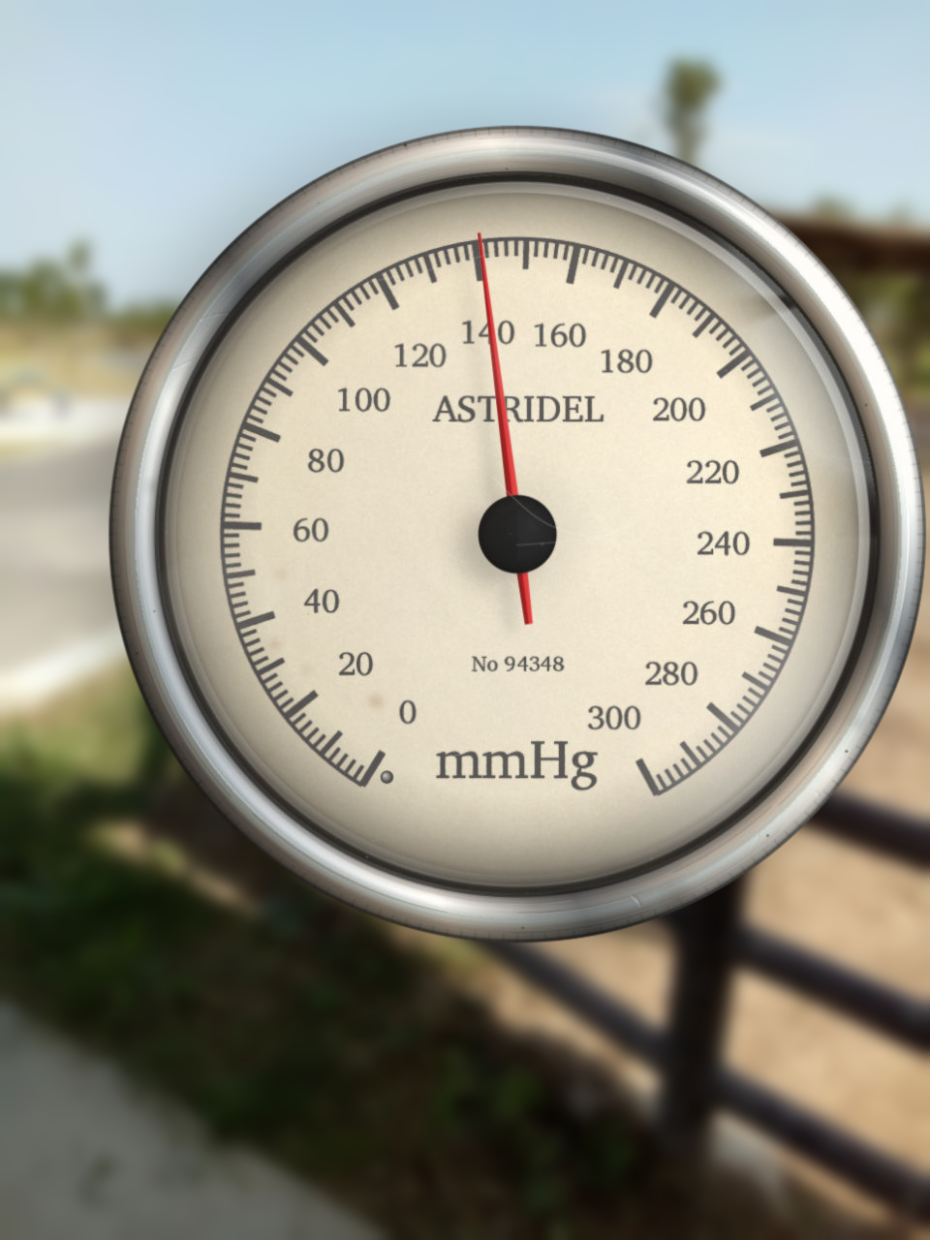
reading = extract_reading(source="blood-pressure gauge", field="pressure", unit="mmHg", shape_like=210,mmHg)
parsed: 141,mmHg
